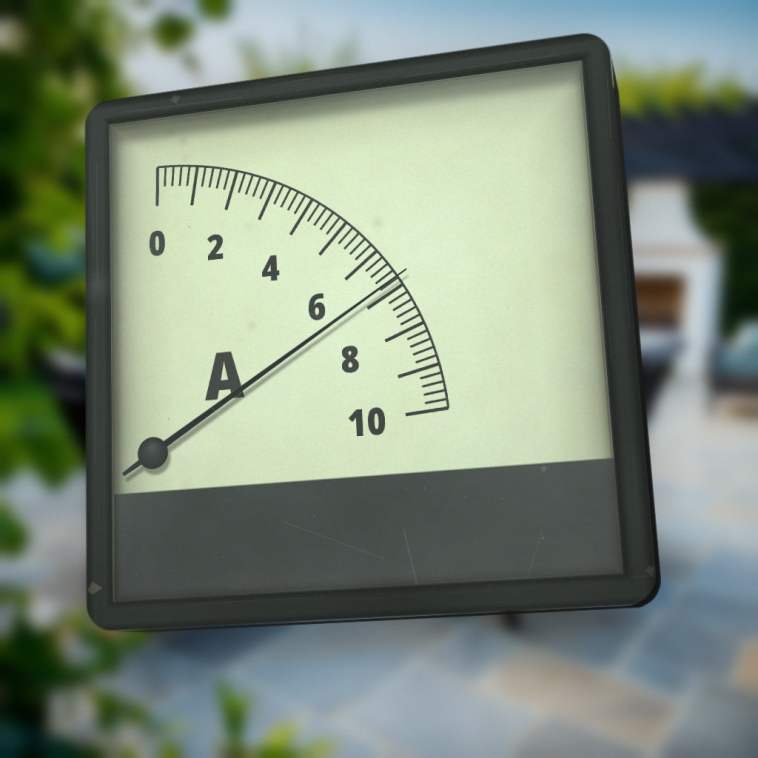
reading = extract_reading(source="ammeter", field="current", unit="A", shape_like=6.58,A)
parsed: 6.8,A
